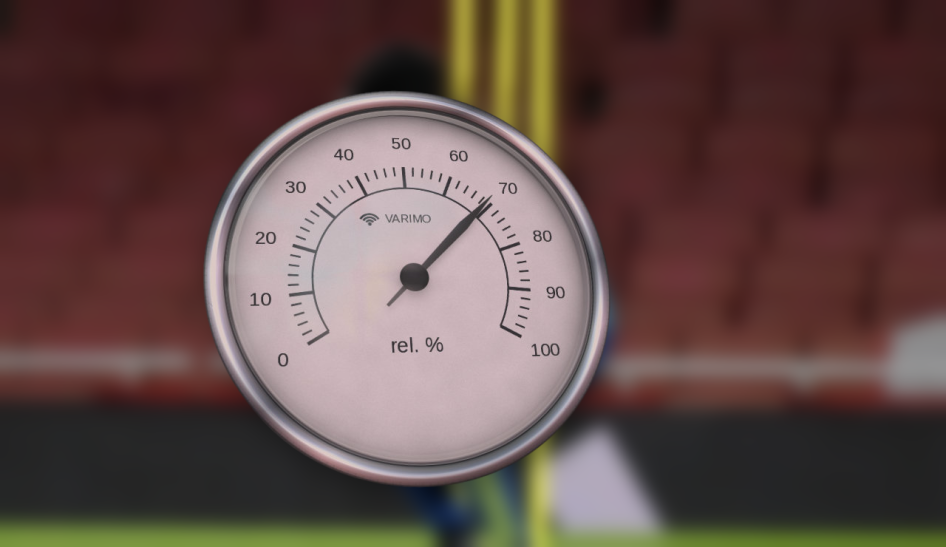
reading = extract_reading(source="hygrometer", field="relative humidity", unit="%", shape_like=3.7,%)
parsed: 69,%
